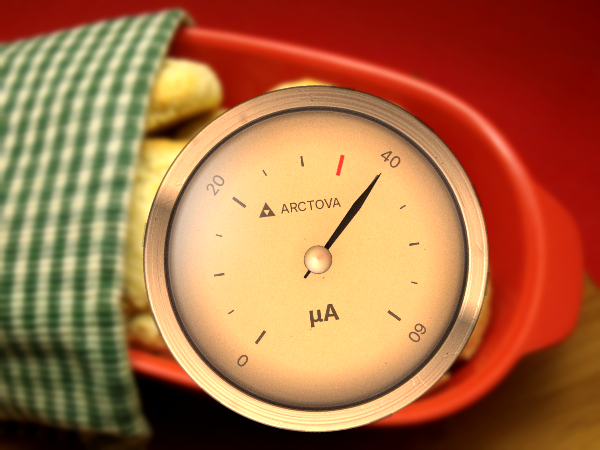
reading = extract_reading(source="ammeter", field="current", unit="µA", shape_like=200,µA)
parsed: 40,µA
